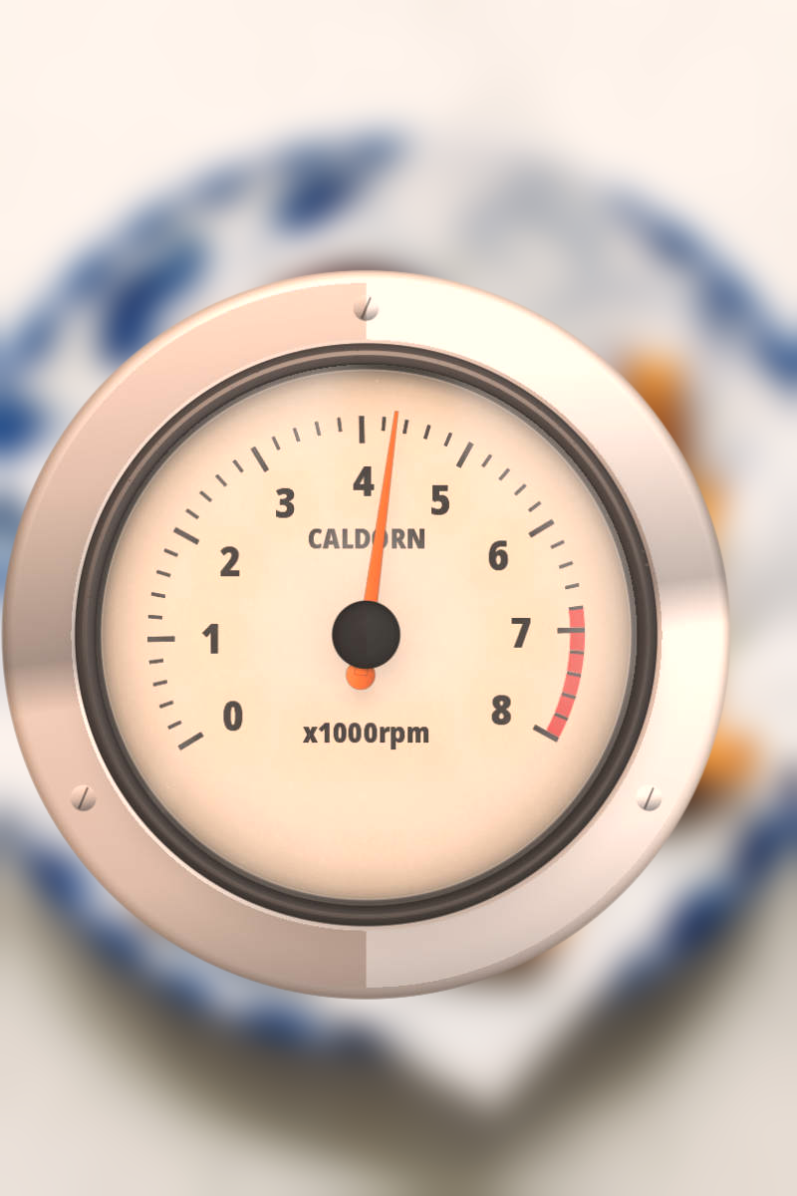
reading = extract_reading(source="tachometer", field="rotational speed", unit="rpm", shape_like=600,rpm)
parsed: 4300,rpm
